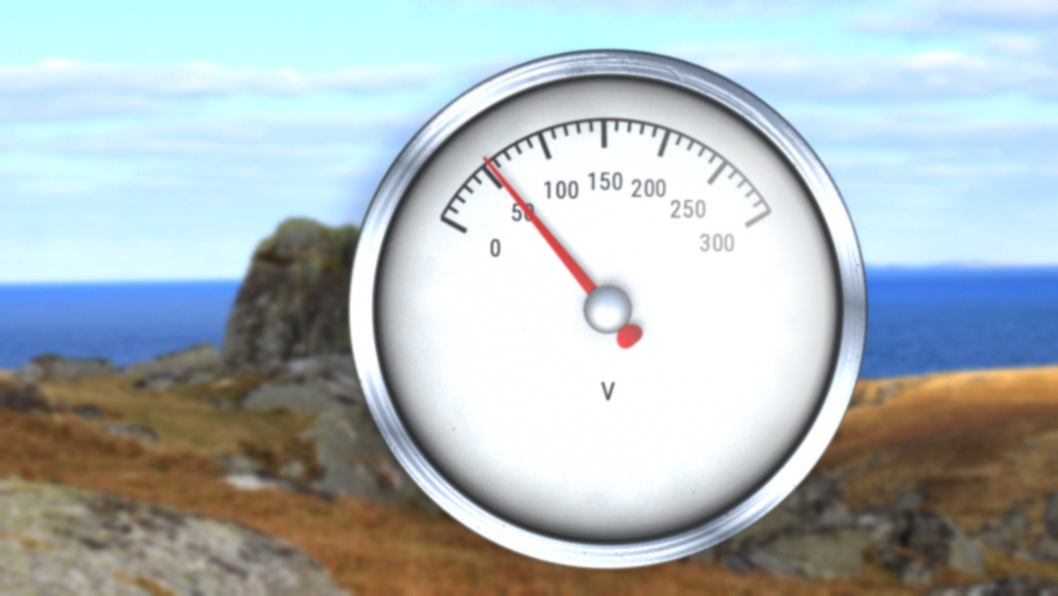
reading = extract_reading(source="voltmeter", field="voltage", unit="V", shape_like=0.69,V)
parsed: 55,V
